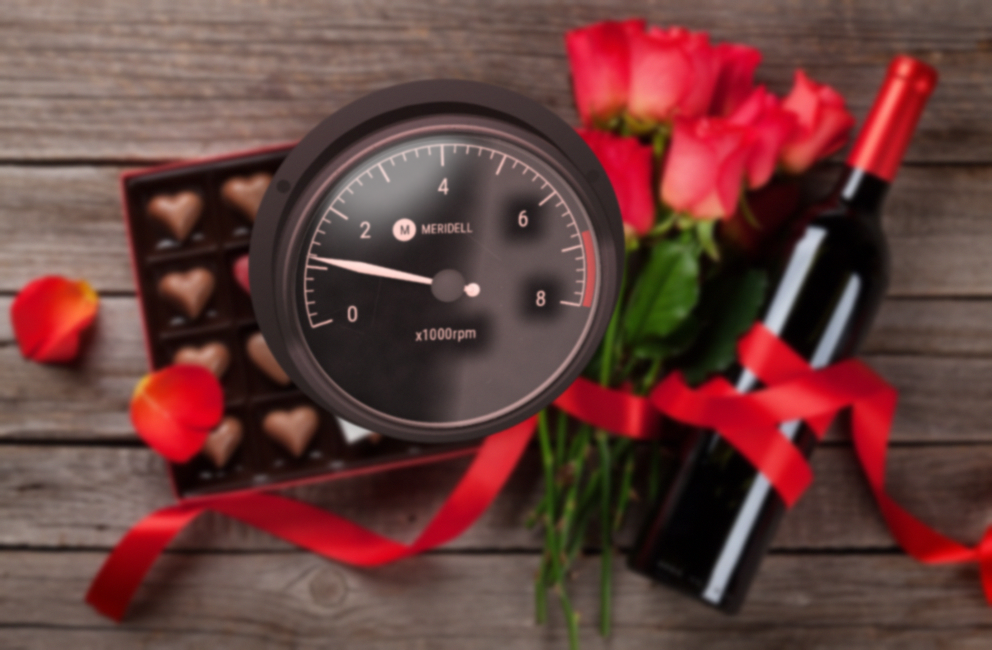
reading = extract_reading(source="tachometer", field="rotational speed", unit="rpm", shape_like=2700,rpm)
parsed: 1200,rpm
